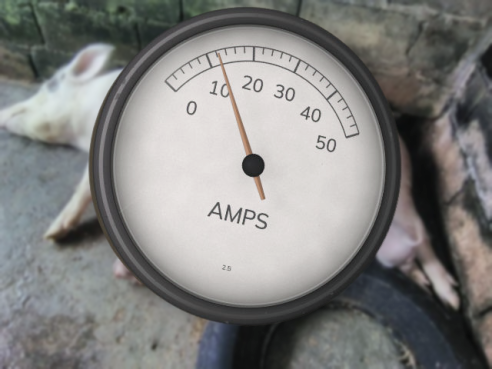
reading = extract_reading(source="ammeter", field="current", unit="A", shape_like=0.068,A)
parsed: 12,A
